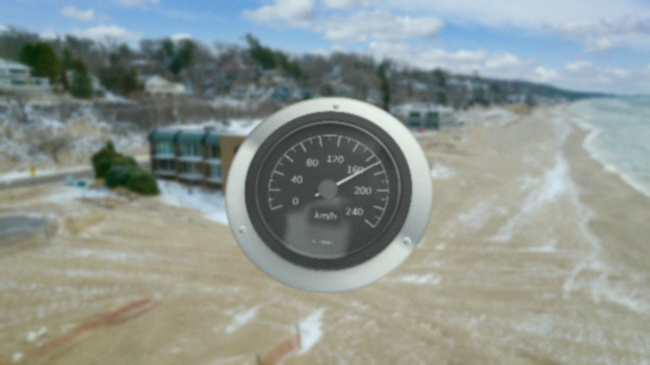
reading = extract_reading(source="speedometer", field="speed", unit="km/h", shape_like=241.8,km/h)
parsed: 170,km/h
